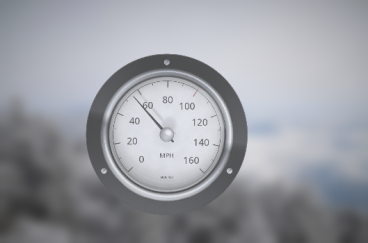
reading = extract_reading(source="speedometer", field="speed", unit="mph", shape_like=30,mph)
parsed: 55,mph
